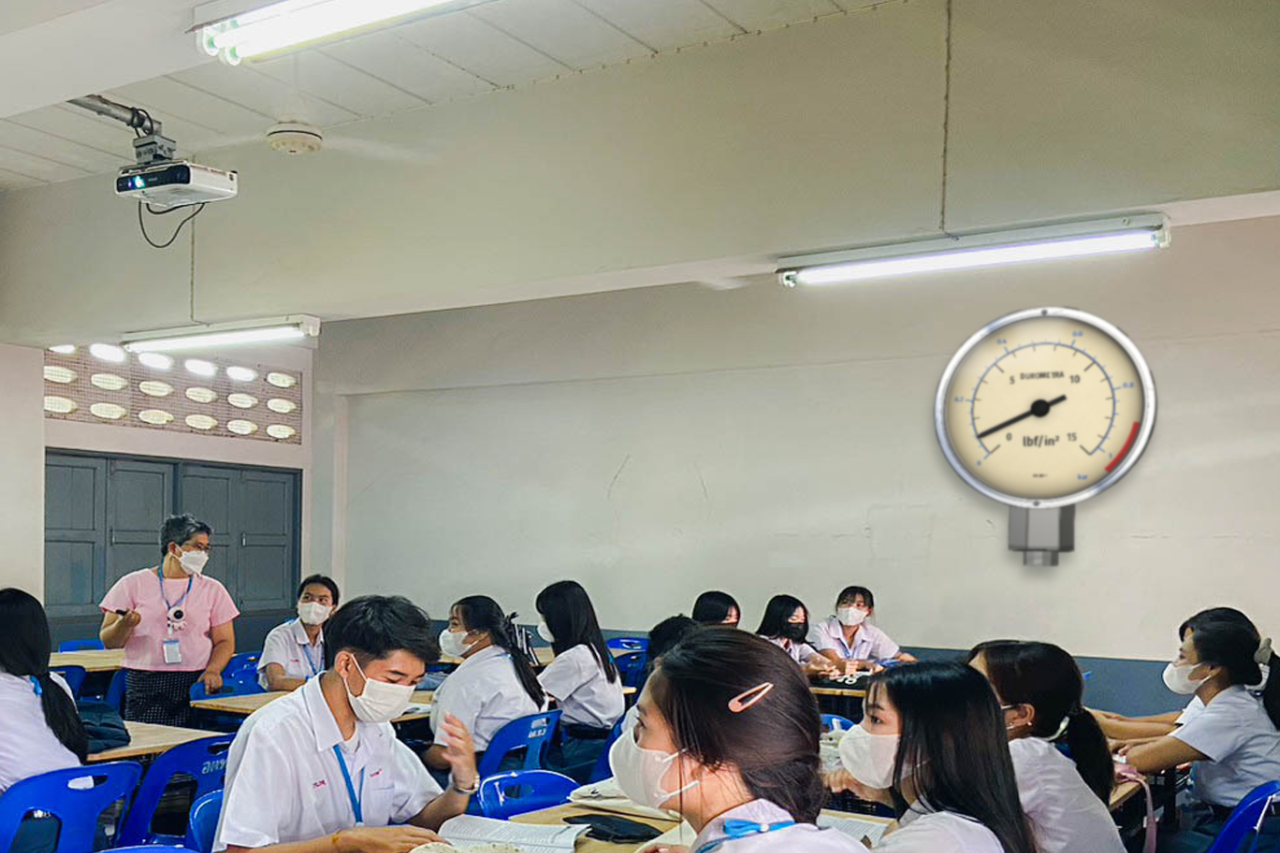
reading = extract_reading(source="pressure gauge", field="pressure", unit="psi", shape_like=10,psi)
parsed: 1,psi
